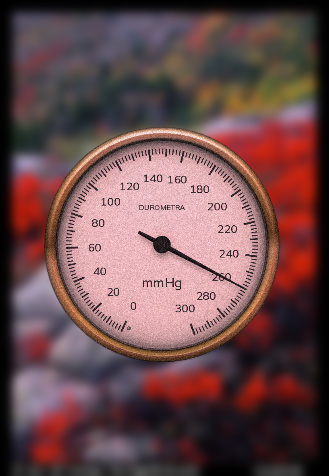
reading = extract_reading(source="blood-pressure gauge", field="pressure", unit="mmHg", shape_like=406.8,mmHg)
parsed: 260,mmHg
